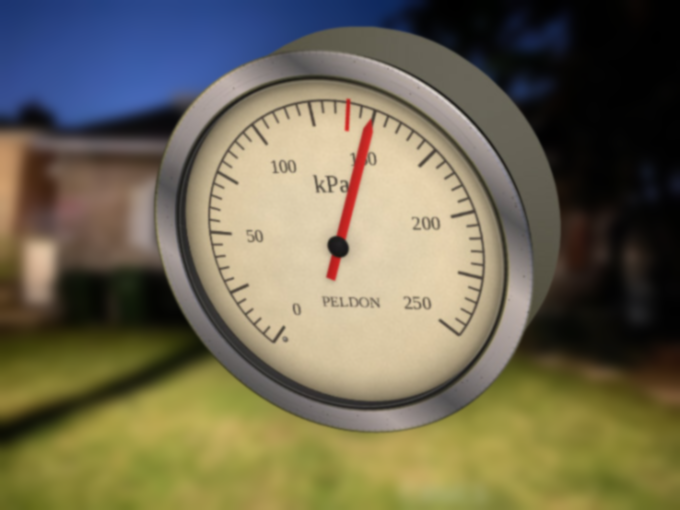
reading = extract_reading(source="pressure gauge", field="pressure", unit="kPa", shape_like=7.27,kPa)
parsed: 150,kPa
